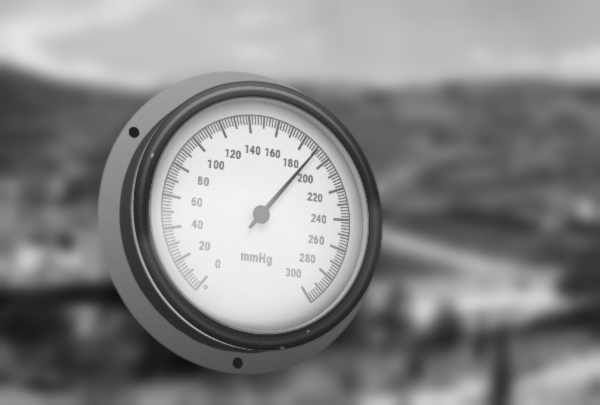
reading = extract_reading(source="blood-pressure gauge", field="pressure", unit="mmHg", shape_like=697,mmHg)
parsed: 190,mmHg
